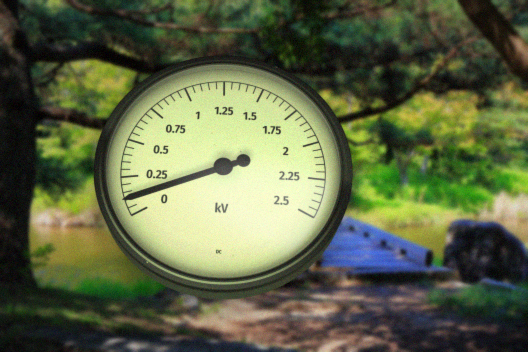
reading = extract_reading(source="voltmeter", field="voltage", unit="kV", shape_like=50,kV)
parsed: 0.1,kV
